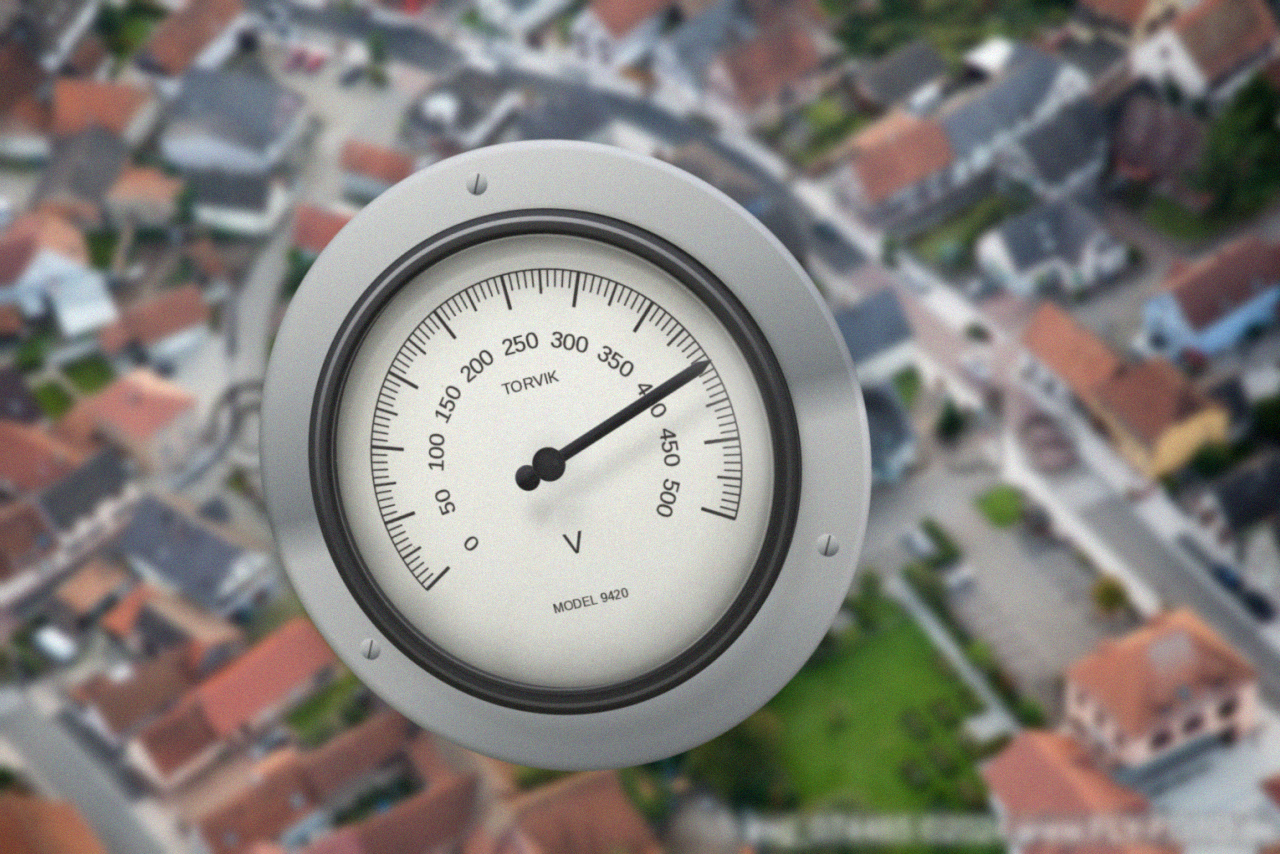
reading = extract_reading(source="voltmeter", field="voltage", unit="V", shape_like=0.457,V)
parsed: 400,V
